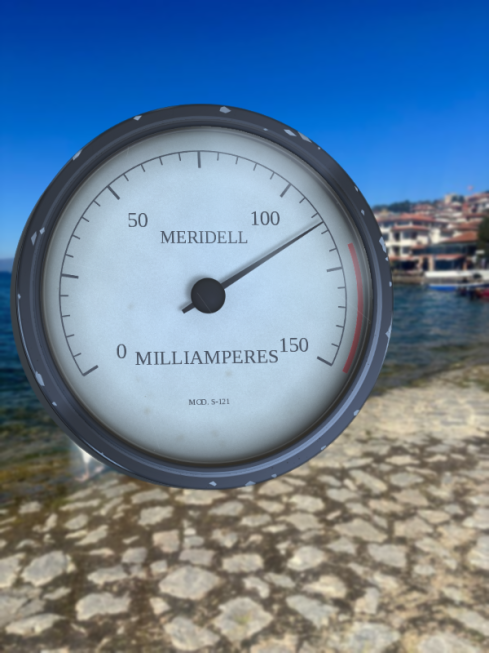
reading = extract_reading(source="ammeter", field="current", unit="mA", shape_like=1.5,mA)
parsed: 112.5,mA
